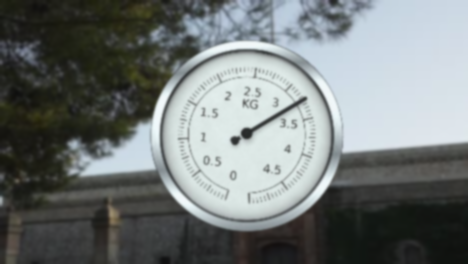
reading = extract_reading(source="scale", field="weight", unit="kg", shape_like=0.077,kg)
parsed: 3.25,kg
